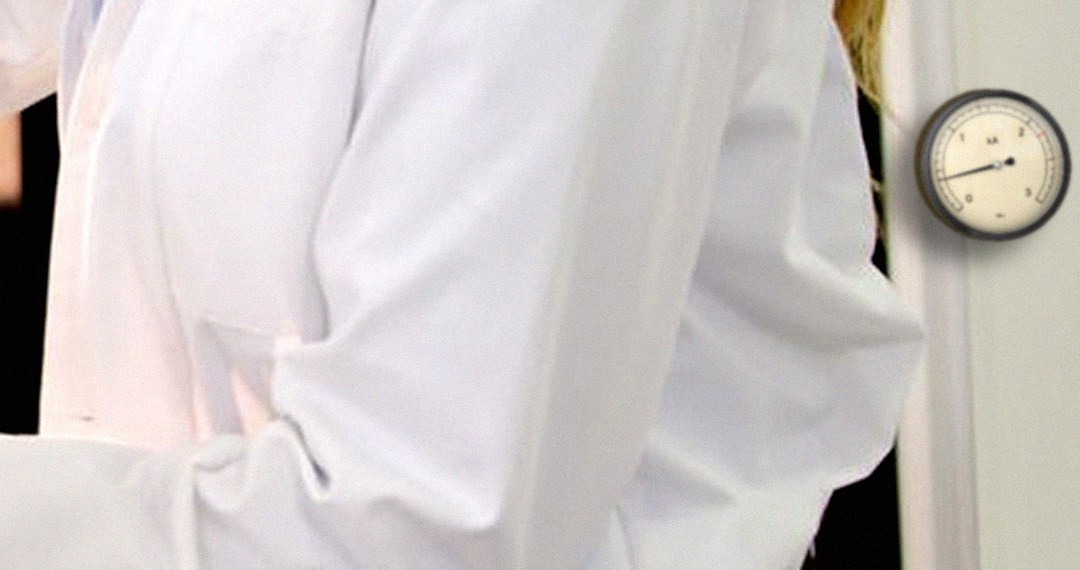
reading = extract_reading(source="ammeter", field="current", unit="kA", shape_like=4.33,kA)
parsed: 0.4,kA
